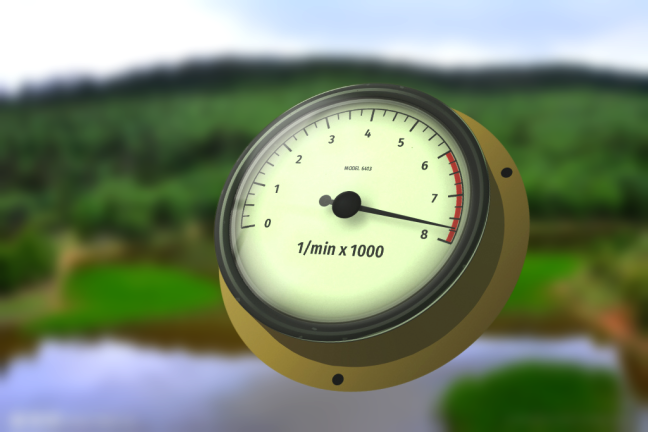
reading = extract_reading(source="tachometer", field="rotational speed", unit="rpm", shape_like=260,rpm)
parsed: 7750,rpm
